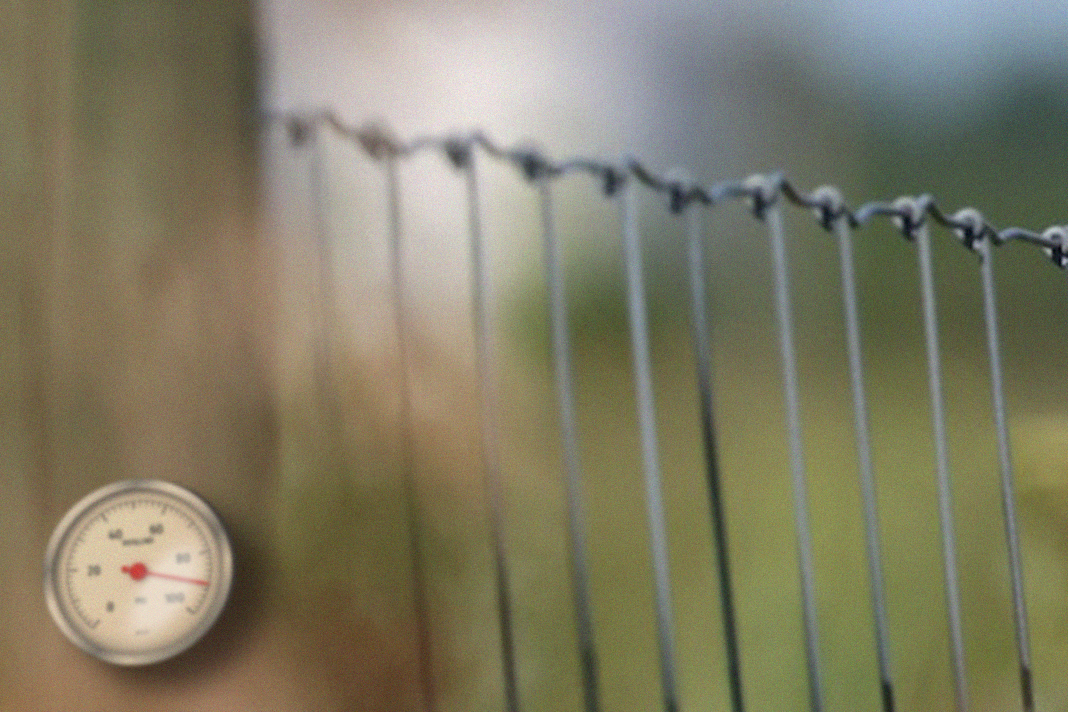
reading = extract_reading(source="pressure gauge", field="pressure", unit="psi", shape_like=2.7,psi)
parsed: 90,psi
